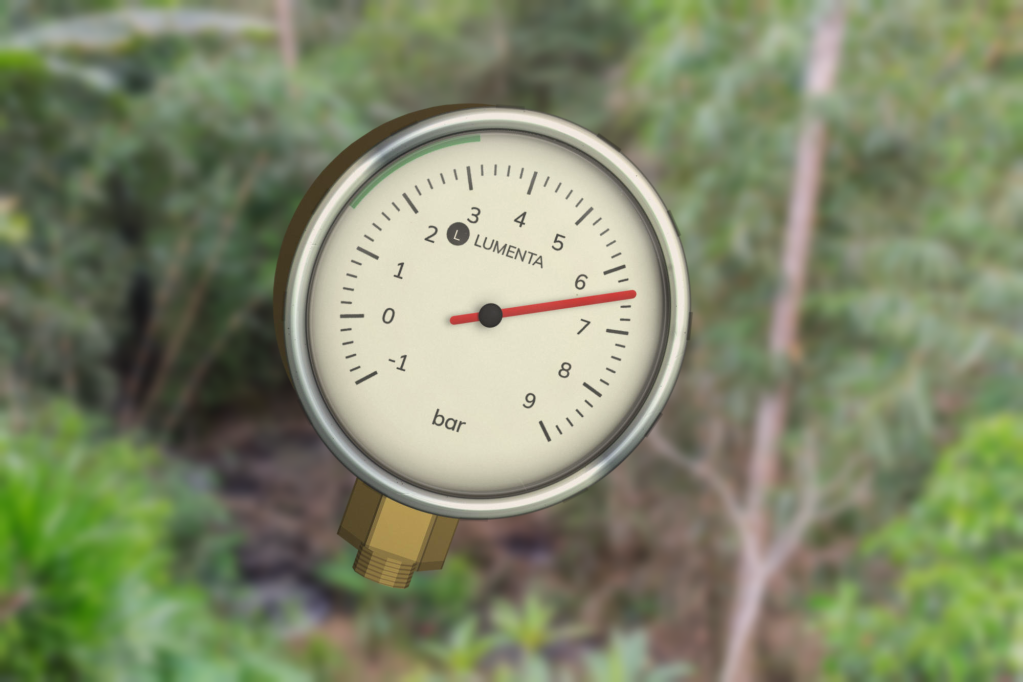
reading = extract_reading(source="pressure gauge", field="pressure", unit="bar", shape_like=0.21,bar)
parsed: 6.4,bar
